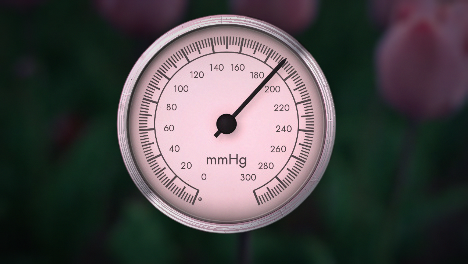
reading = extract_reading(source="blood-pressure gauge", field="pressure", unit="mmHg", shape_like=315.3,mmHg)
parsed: 190,mmHg
